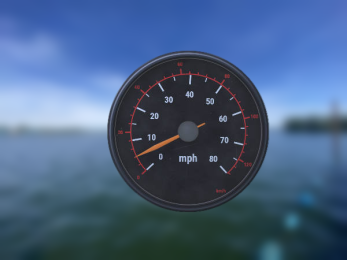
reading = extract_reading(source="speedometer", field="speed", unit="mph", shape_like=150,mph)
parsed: 5,mph
